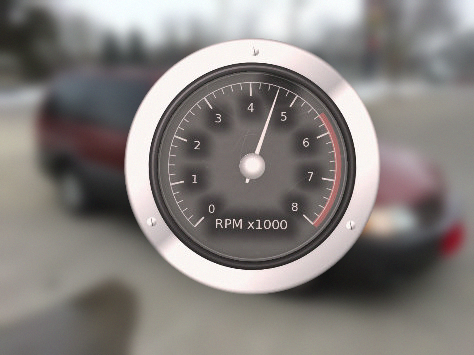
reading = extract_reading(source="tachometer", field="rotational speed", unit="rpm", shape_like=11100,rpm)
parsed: 4600,rpm
